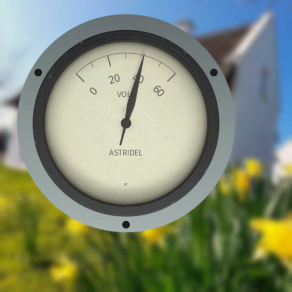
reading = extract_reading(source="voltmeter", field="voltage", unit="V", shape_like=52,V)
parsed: 40,V
